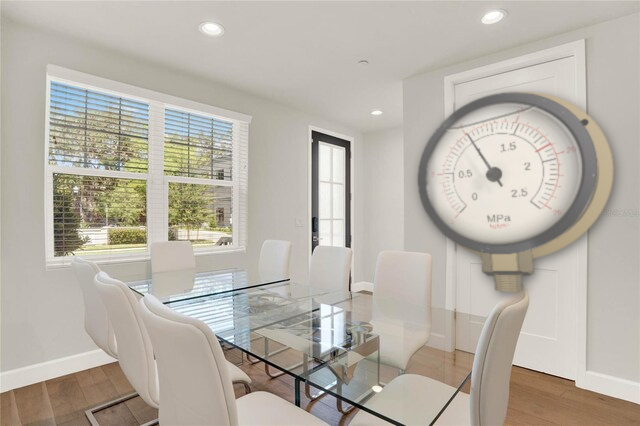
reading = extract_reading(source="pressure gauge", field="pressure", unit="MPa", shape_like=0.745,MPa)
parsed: 1,MPa
